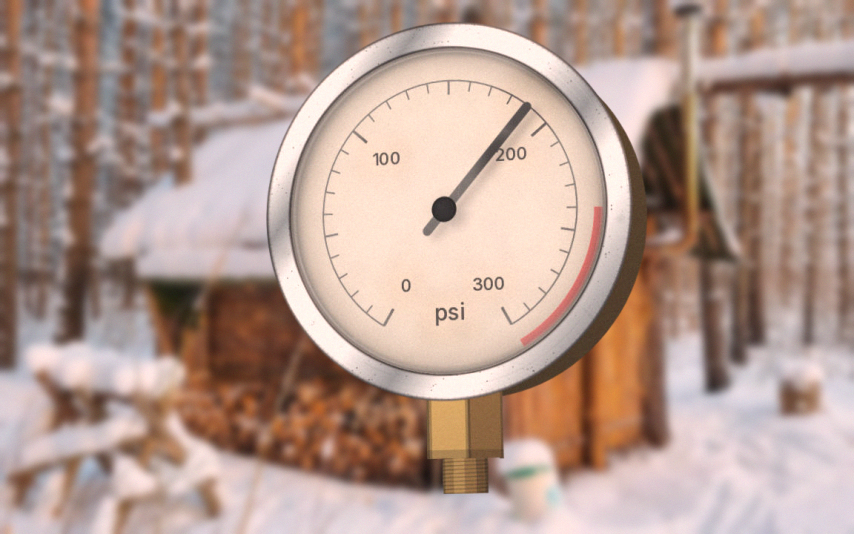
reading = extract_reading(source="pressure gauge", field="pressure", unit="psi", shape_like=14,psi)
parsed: 190,psi
